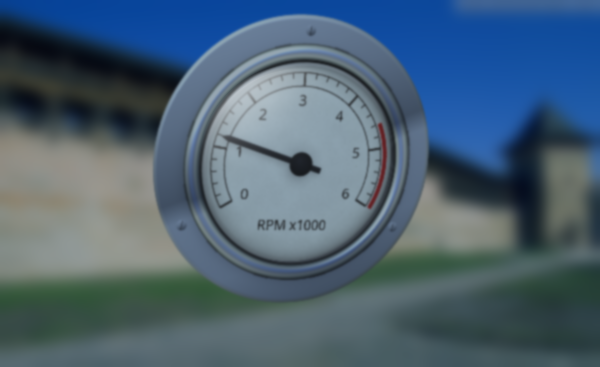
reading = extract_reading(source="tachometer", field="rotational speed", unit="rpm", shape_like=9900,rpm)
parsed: 1200,rpm
